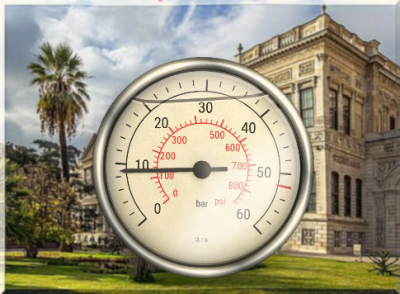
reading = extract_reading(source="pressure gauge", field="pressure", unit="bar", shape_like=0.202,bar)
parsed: 9,bar
